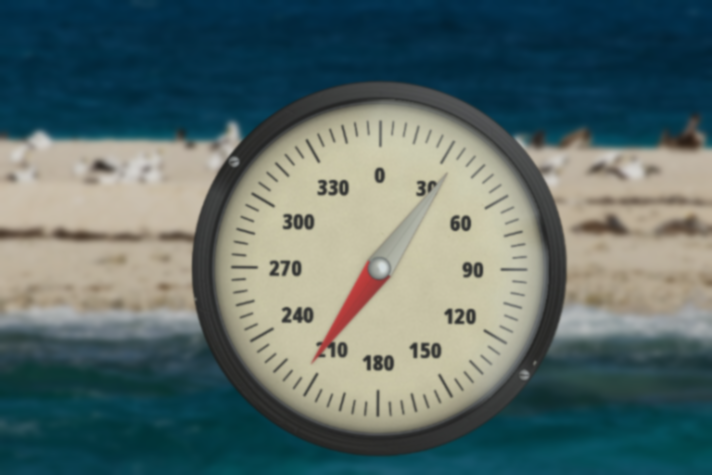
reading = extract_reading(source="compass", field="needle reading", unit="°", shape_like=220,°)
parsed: 215,°
